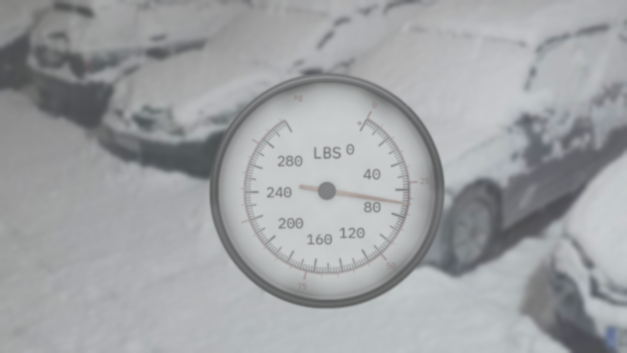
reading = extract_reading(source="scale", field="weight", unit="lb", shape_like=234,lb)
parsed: 70,lb
